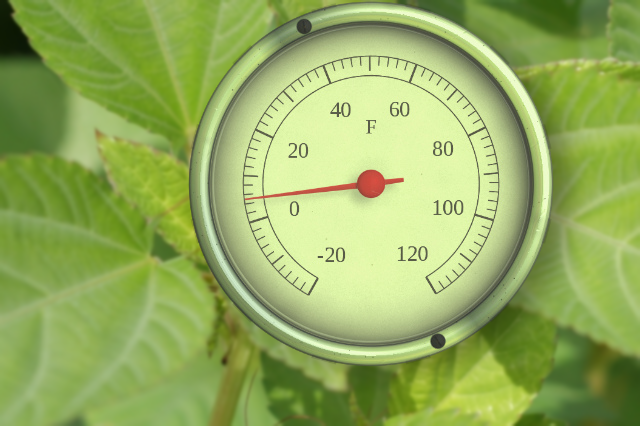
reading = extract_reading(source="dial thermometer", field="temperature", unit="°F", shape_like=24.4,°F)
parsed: 5,°F
